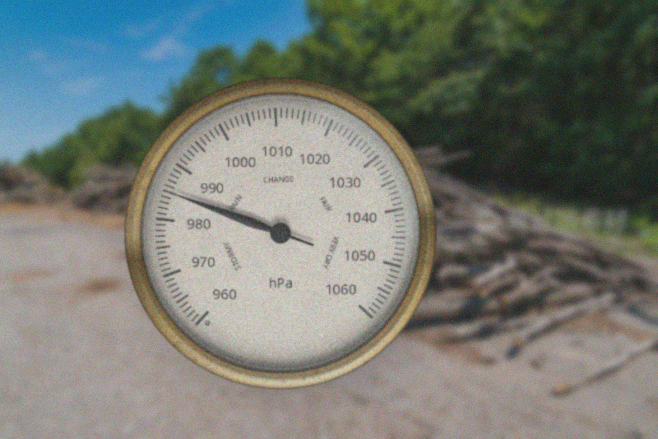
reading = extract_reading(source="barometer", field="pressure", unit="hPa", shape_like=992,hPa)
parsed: 985,hPa
